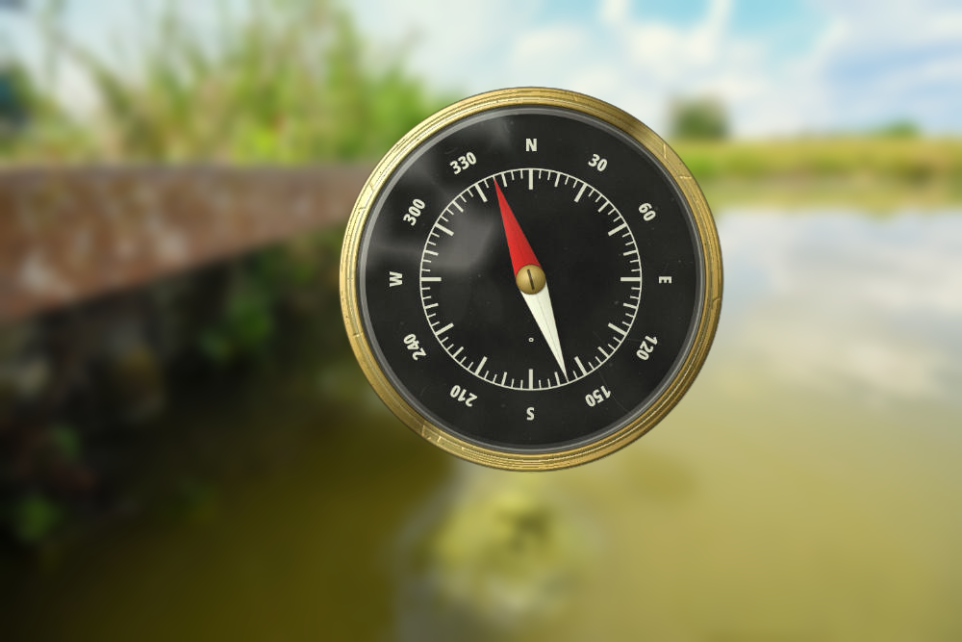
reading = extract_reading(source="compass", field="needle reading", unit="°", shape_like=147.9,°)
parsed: 340,°
